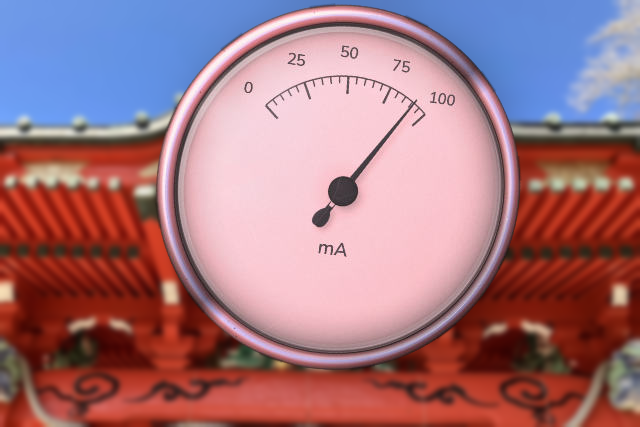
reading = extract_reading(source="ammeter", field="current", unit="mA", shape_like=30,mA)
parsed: 90,mA
